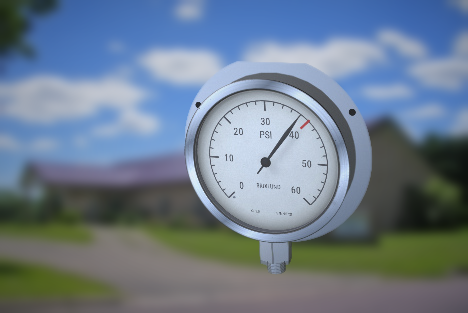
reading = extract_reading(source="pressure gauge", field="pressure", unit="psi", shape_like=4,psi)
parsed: 38,psi
